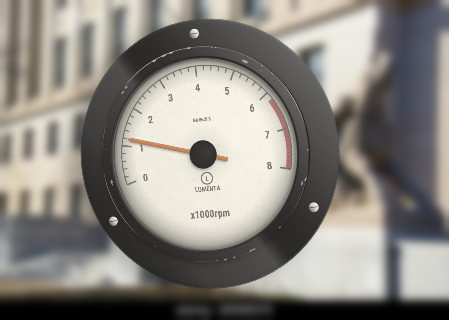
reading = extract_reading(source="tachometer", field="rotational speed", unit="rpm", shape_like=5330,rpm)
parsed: 1200,rpm
